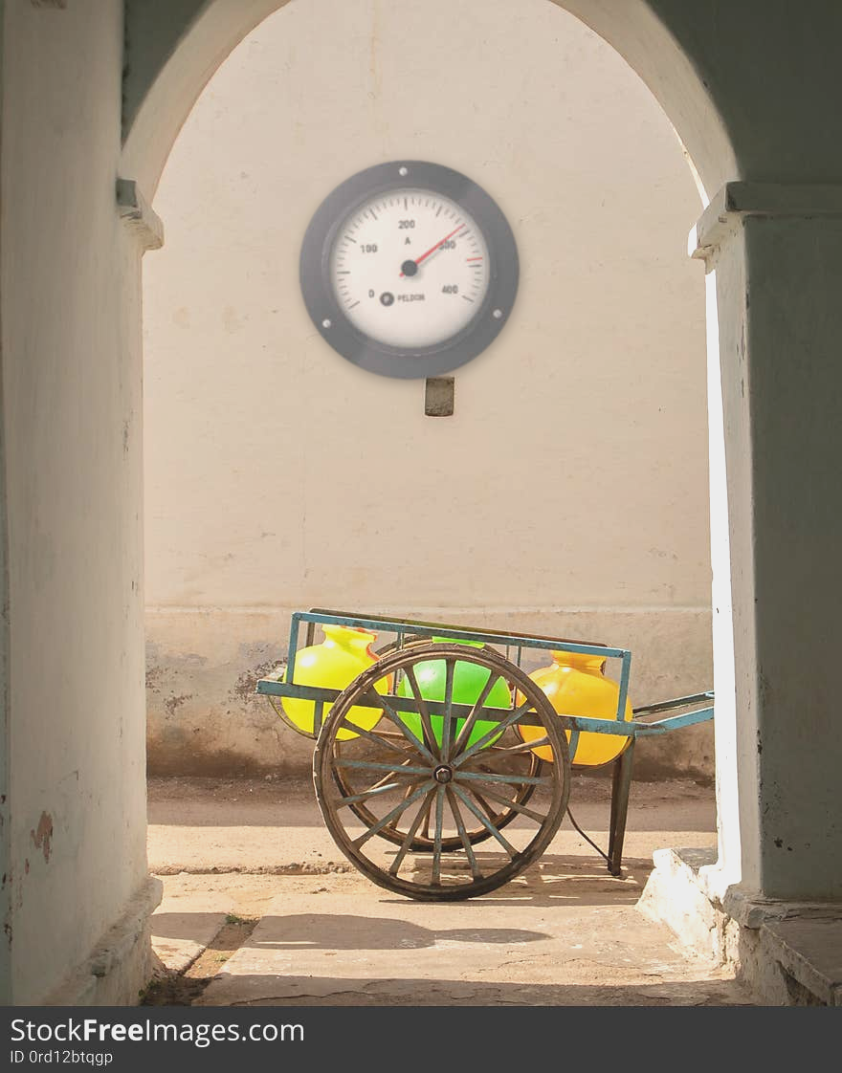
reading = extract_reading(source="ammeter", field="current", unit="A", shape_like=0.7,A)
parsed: 290,A
